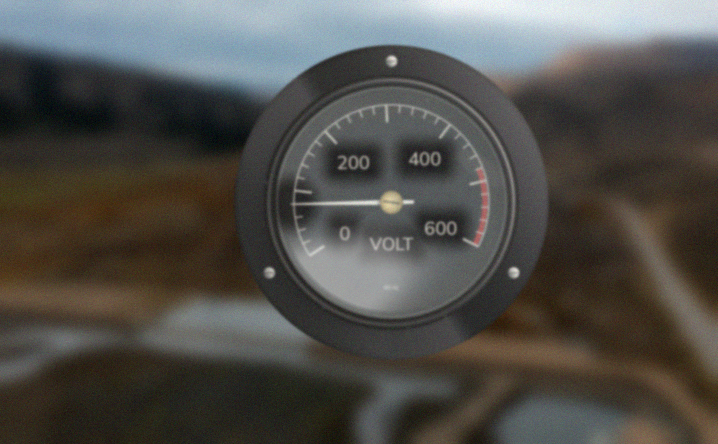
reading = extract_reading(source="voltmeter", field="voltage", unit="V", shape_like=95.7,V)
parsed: 80,V
